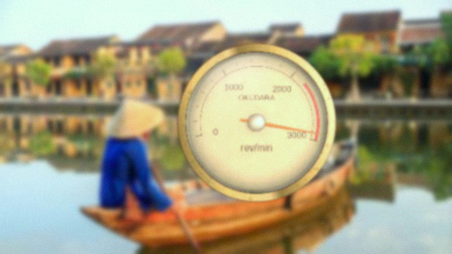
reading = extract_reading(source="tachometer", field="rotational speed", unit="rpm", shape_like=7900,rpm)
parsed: 2900,rpm
